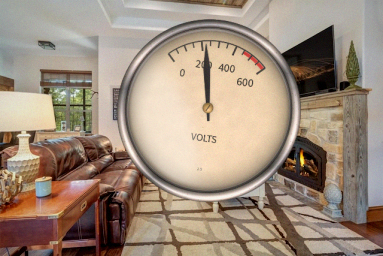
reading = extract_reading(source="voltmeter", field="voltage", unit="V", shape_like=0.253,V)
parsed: 225,V
